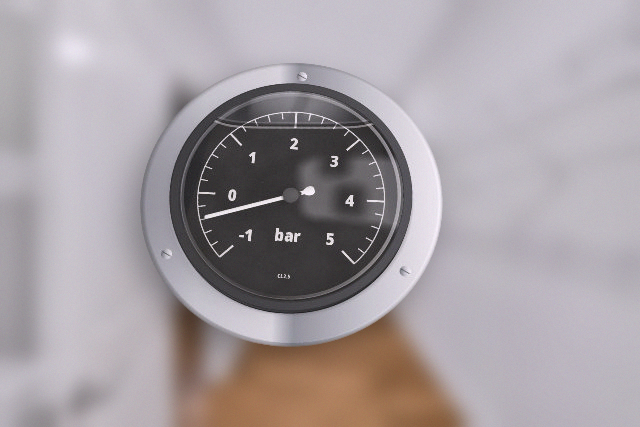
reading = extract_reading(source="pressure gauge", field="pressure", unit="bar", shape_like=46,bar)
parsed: -0.4,bar
